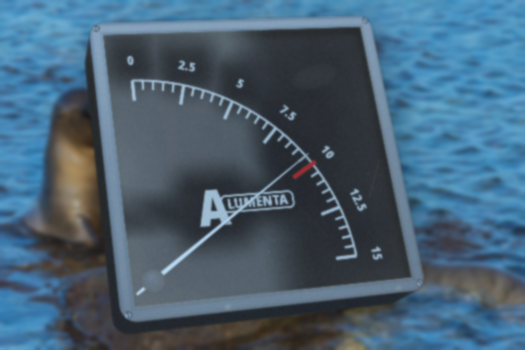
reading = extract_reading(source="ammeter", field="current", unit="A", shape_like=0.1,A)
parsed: 9.5,A
